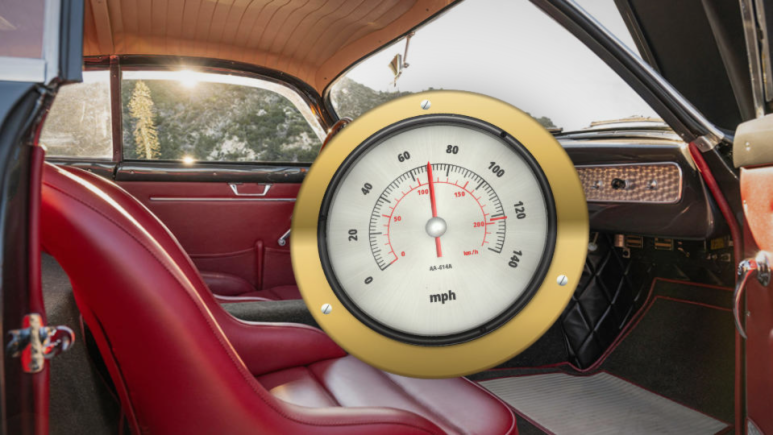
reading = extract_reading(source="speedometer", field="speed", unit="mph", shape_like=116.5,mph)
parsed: 70,mph
